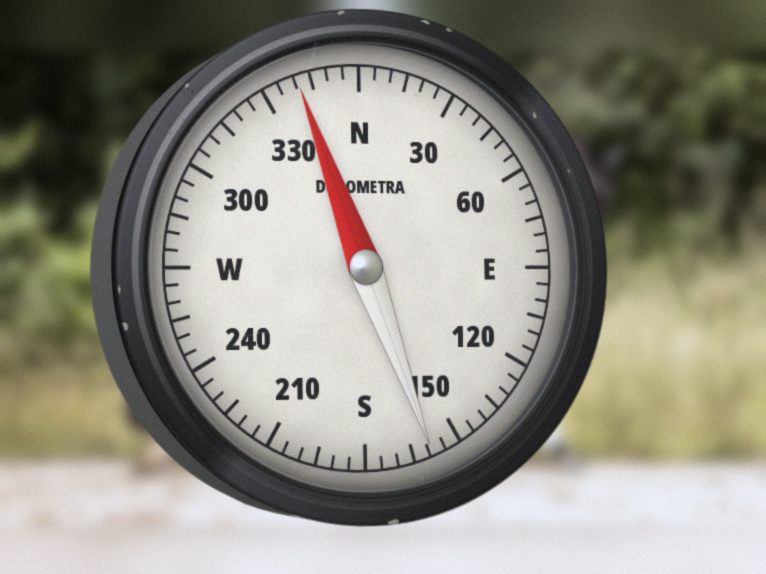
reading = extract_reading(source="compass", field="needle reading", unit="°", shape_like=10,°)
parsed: 340,°
